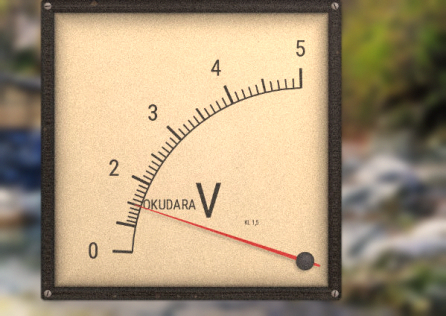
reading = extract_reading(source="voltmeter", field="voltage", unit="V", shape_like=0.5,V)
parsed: 1.5,V
